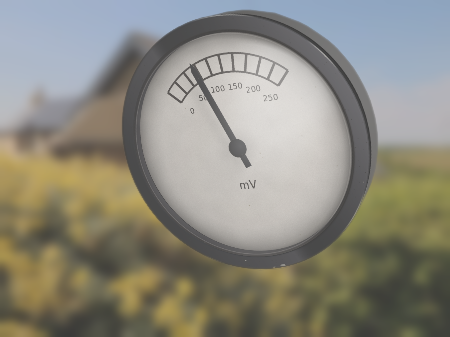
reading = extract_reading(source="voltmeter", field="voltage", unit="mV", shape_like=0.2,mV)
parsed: 75,mV
